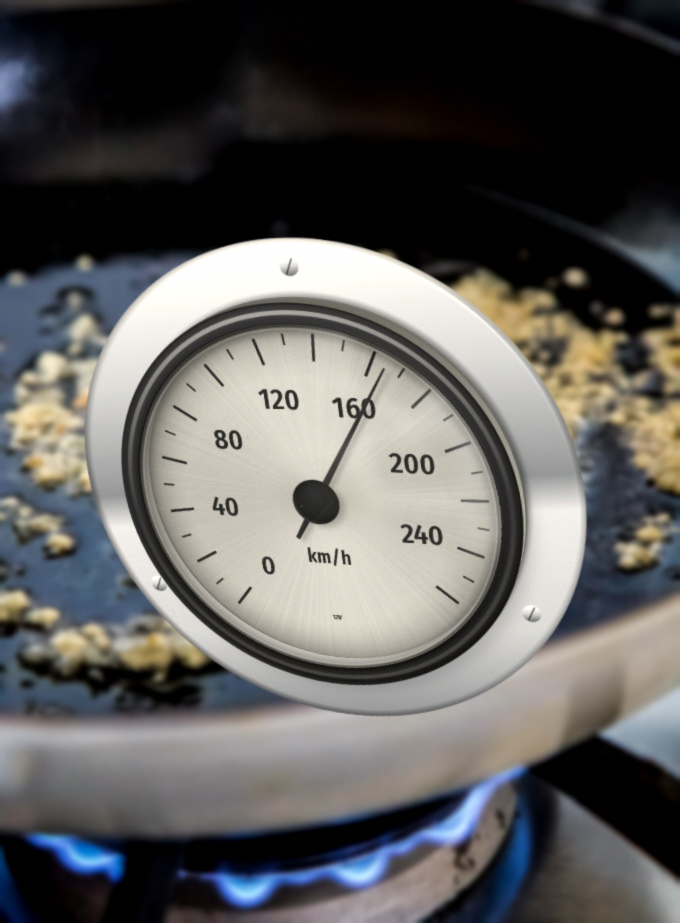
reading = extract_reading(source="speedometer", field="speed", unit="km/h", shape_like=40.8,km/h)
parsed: 165,km/h
